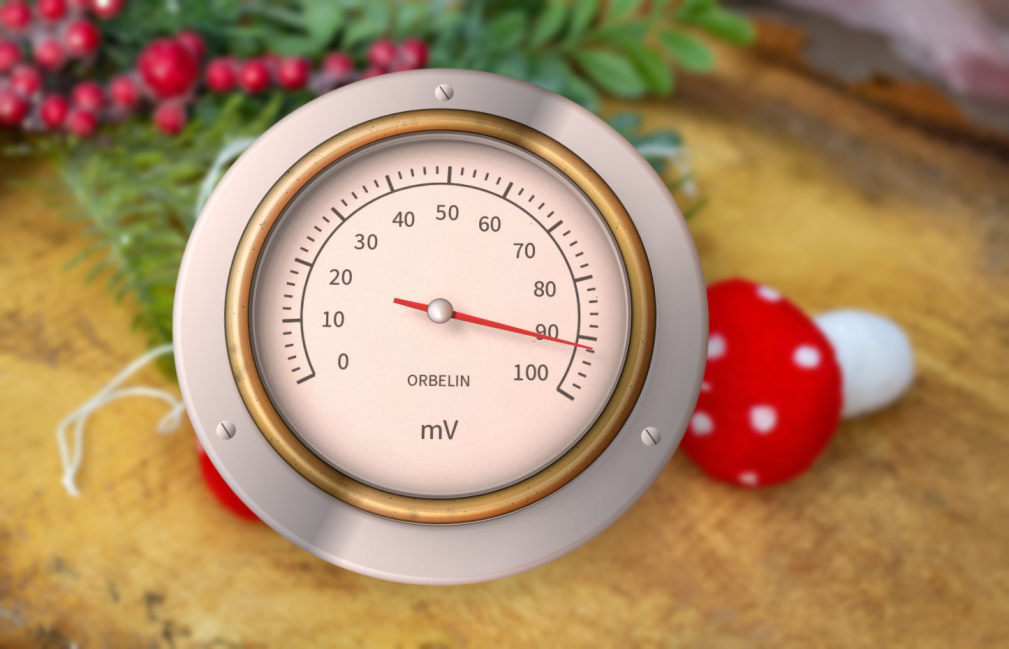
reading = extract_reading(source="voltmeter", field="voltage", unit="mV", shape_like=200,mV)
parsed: 92,mV
